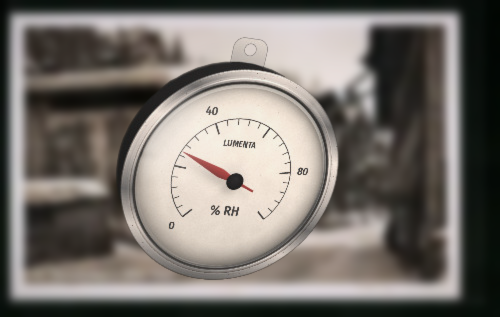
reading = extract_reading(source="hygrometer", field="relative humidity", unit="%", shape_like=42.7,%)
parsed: 26,%
